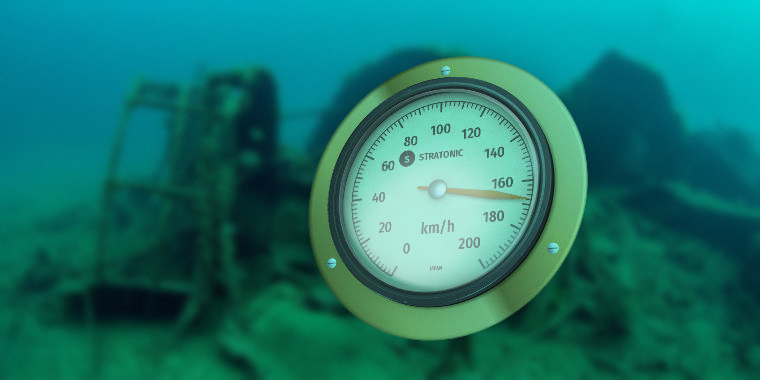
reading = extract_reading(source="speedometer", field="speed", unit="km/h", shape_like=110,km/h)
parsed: 168,km/h
